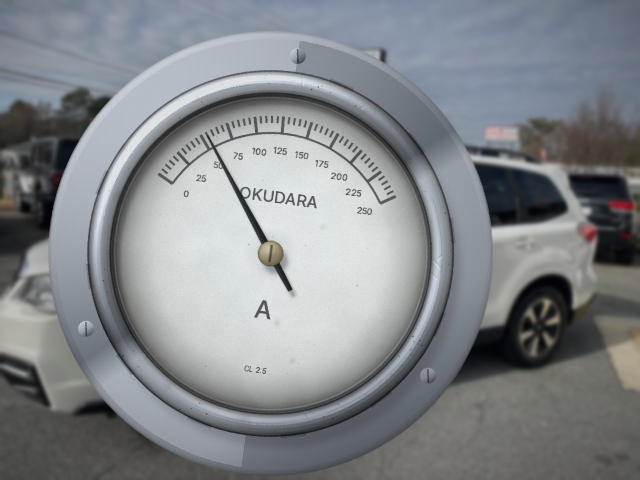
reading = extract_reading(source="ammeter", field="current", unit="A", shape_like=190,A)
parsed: 55,A
